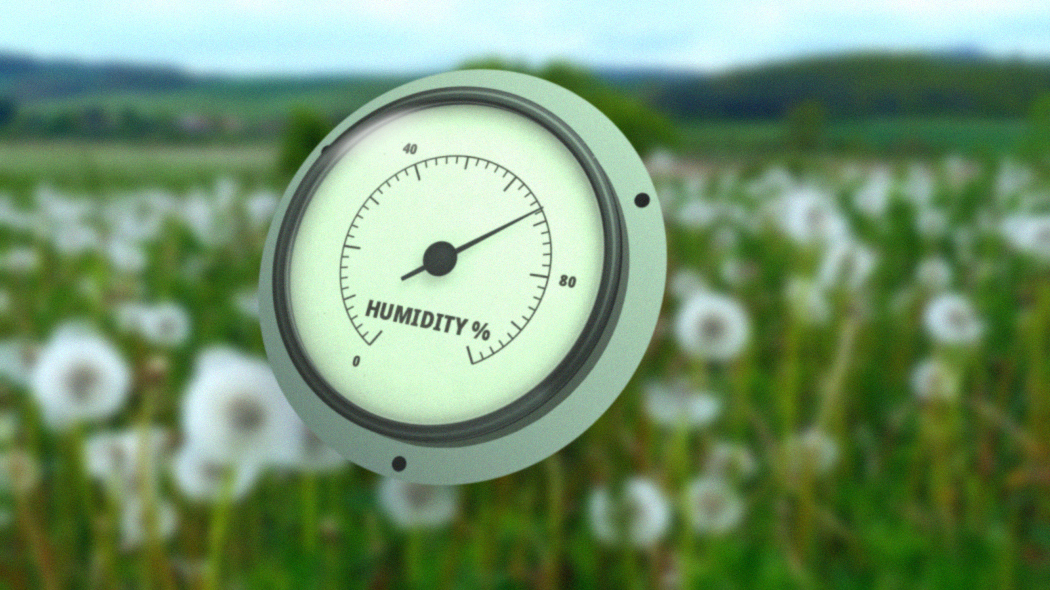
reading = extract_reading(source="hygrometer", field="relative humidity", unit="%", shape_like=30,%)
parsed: 68,%
